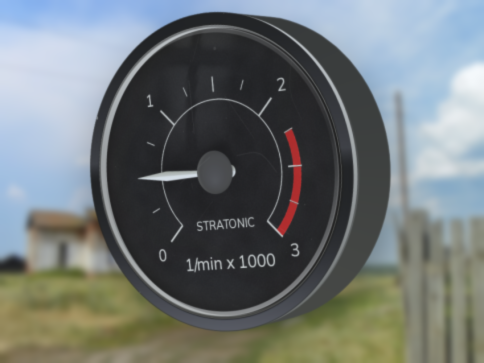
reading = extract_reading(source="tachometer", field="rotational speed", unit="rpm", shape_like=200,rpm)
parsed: 500,rpm
